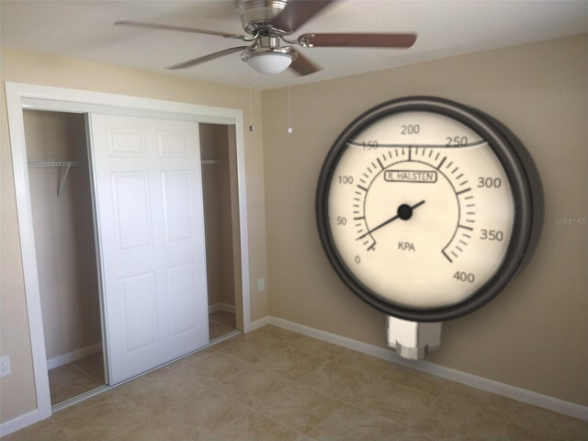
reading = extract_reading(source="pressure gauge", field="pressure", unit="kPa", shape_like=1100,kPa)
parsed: 20,kPa
